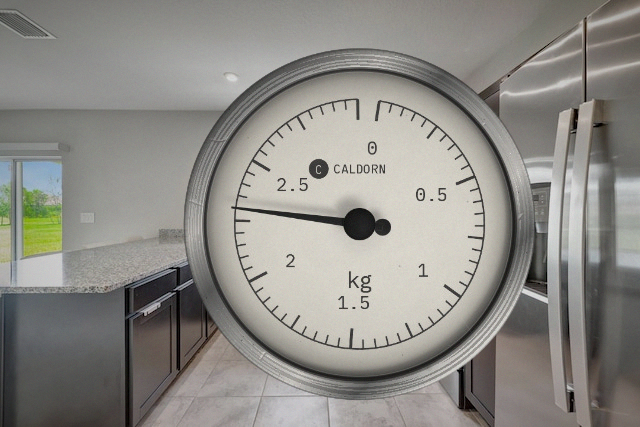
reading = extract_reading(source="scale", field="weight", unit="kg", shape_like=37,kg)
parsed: 2.3,kg
